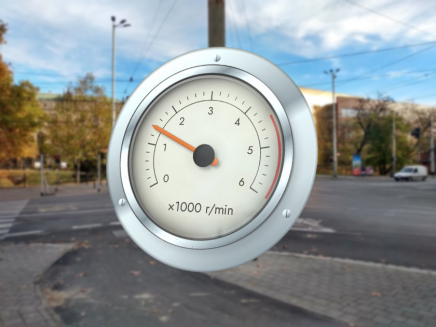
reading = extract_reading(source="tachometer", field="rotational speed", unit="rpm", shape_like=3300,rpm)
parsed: 1400,rpm
